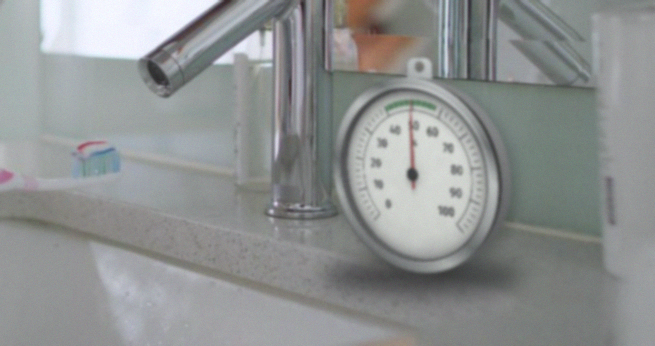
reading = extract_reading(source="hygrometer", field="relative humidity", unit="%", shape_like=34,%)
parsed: 50,%
